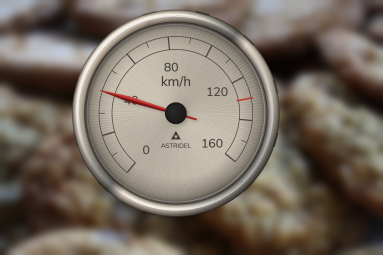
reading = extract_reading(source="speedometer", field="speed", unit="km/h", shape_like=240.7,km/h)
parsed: 40,km/h
